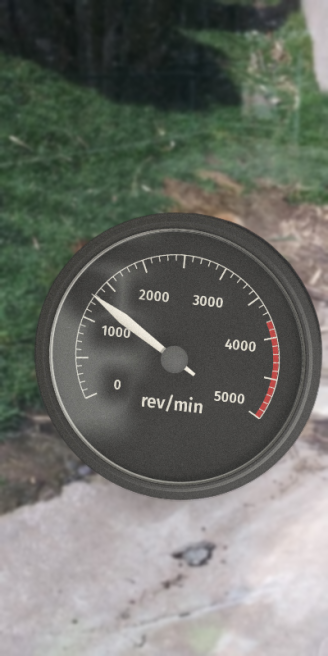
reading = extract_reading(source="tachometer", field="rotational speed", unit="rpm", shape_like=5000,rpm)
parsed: 1300,rpm
